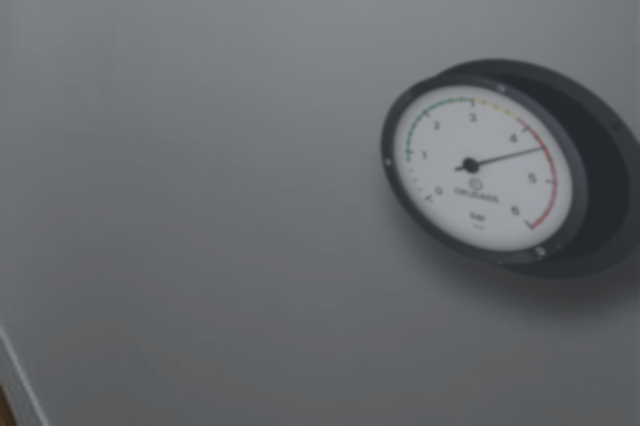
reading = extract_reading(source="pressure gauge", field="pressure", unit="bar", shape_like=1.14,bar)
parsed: 4.4,bar
